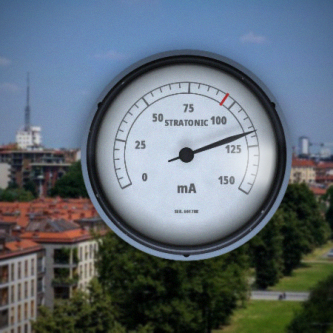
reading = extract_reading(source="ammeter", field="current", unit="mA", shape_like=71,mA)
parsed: 117.5,mA
